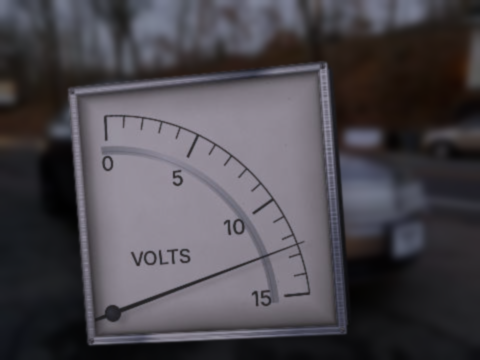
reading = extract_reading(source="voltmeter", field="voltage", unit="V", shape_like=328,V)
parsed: 12.5,V
